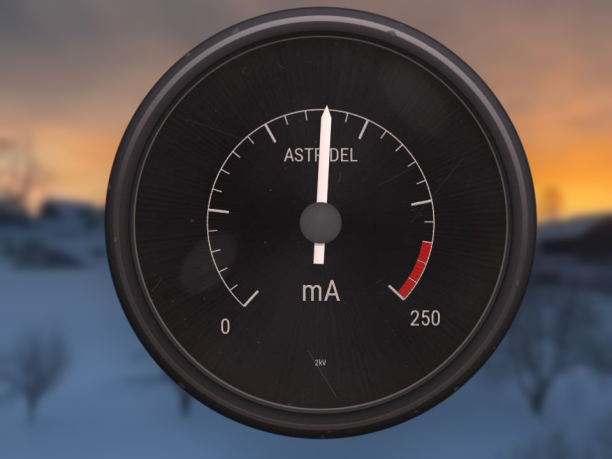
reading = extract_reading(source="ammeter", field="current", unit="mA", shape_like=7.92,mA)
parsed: 130,mA
